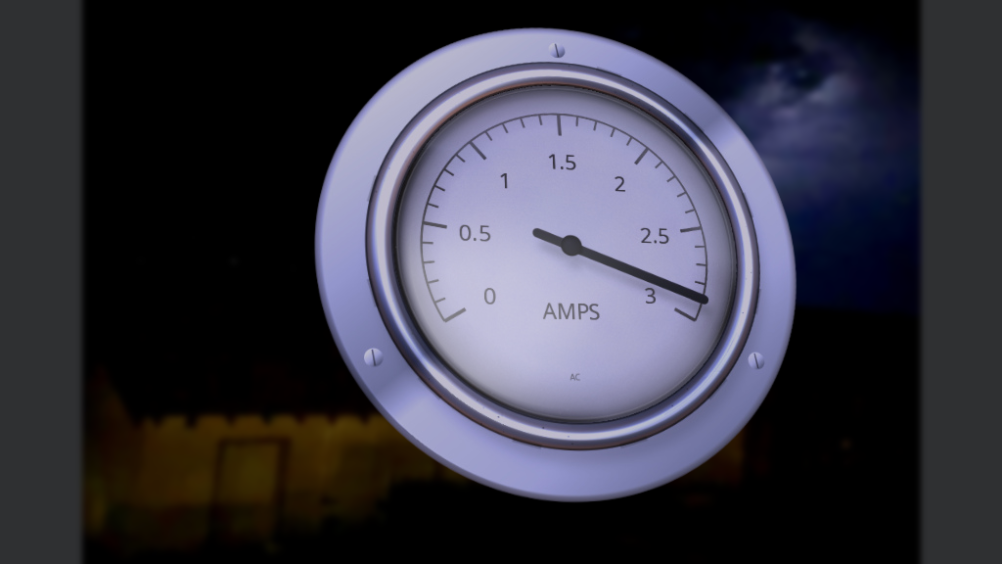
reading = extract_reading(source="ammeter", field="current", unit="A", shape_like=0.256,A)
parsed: 2.9,A
